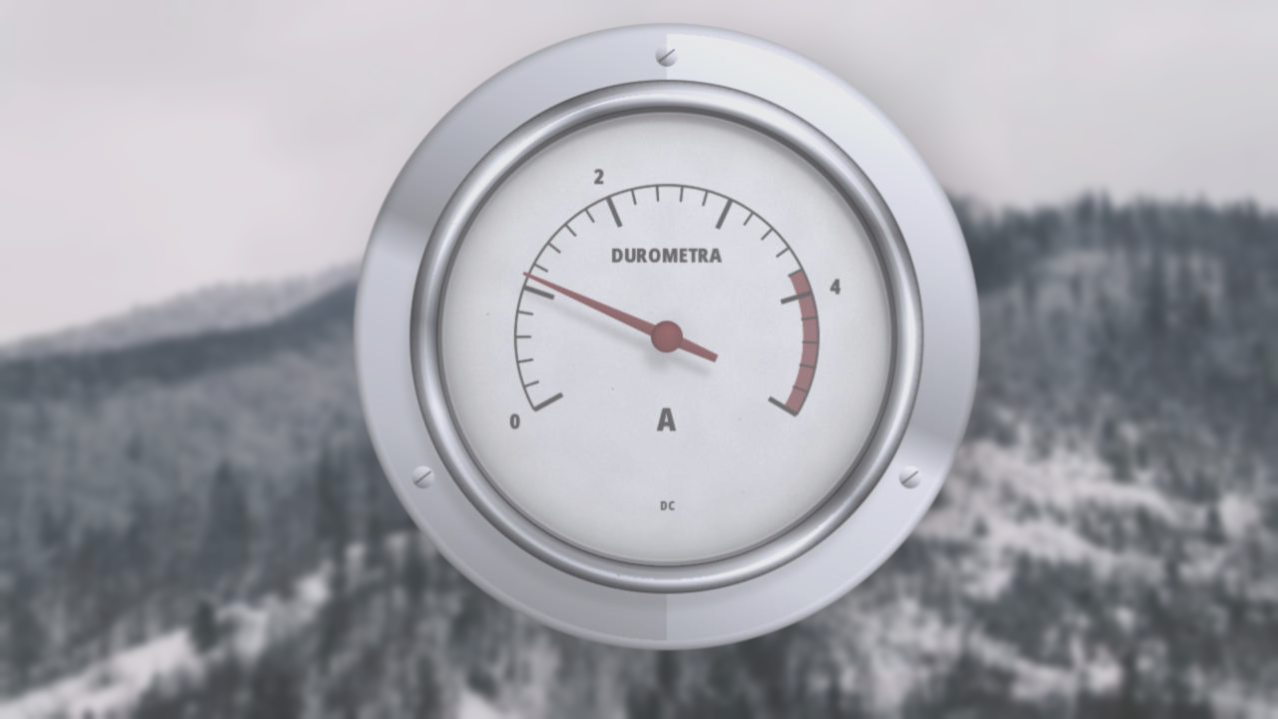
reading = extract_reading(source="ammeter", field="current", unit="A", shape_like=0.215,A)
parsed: 1.1,A
